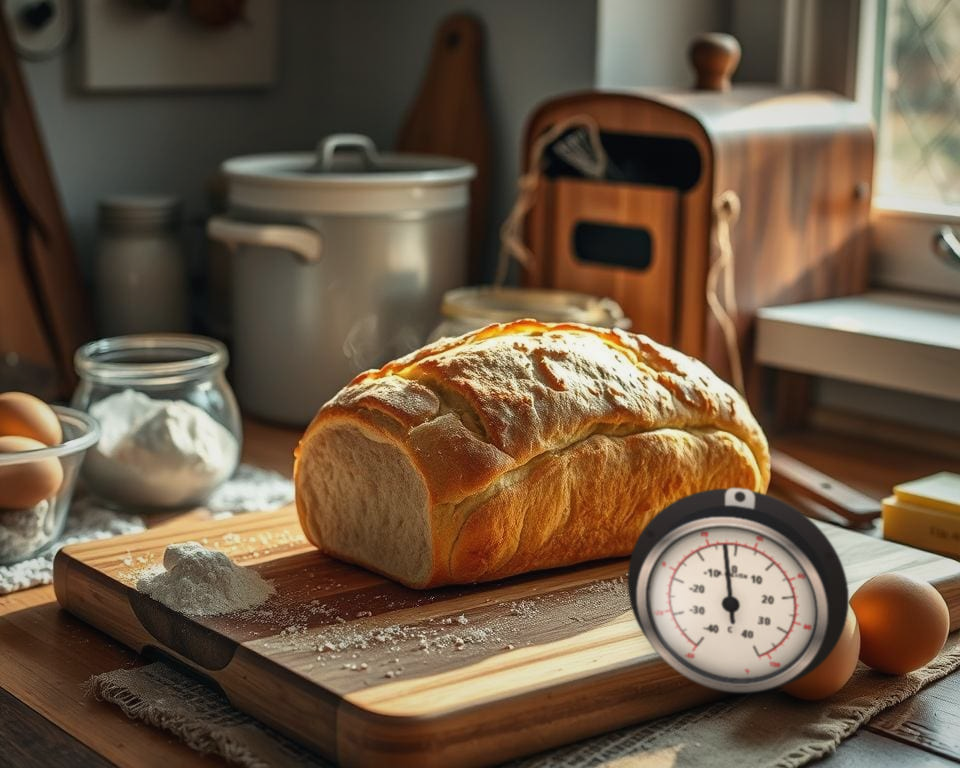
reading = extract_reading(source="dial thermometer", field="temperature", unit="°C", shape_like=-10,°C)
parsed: -2.5,°C
